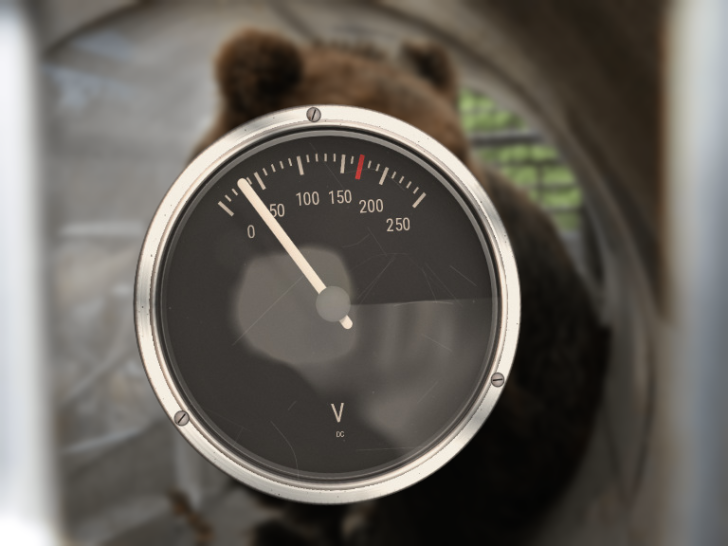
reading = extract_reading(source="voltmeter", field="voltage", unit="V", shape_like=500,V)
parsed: 30,V
